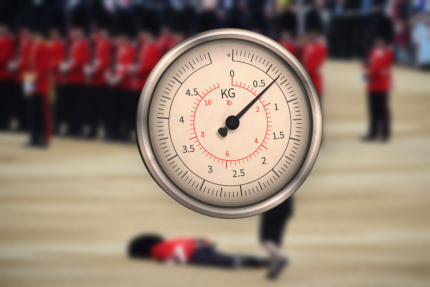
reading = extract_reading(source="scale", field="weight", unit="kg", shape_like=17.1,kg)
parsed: 0.65,kg
